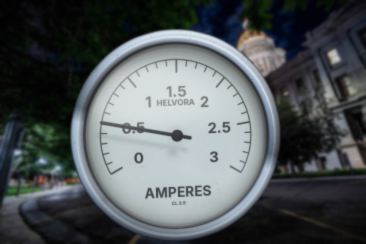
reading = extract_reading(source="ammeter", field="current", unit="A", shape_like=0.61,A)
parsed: 0.5,A
